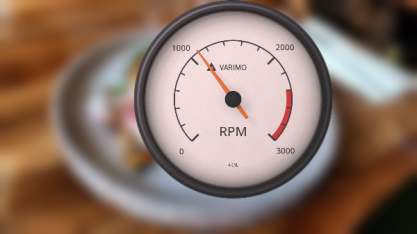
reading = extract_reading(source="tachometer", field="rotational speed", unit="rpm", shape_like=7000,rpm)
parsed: 1100,rpm
